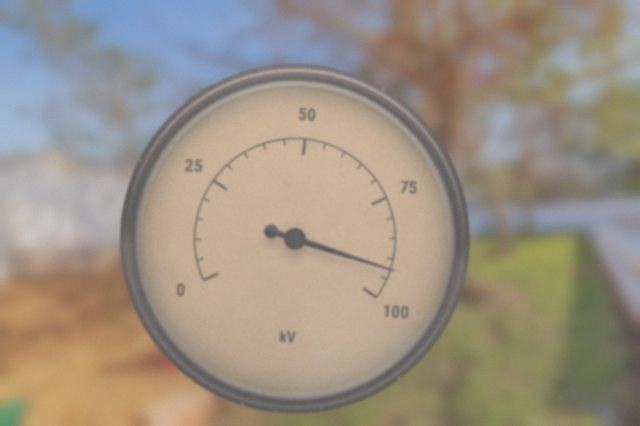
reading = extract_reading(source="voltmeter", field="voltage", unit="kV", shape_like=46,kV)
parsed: 92.5,kV
